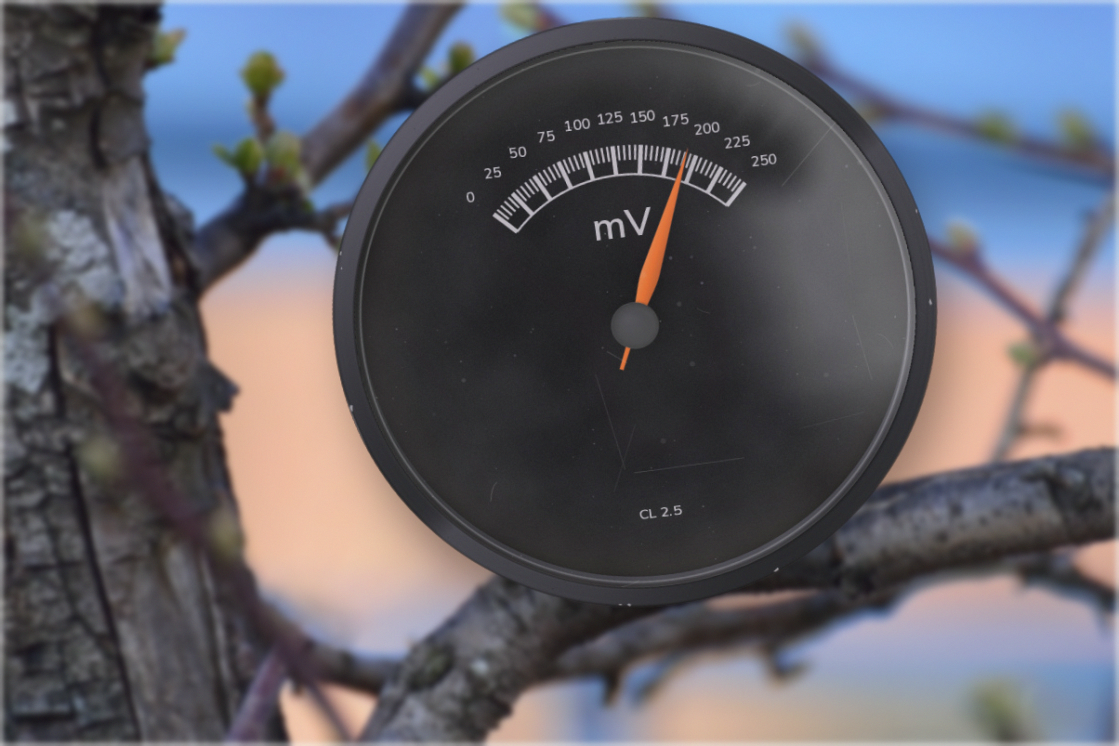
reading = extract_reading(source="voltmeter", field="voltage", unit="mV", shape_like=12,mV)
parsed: 190,mV
